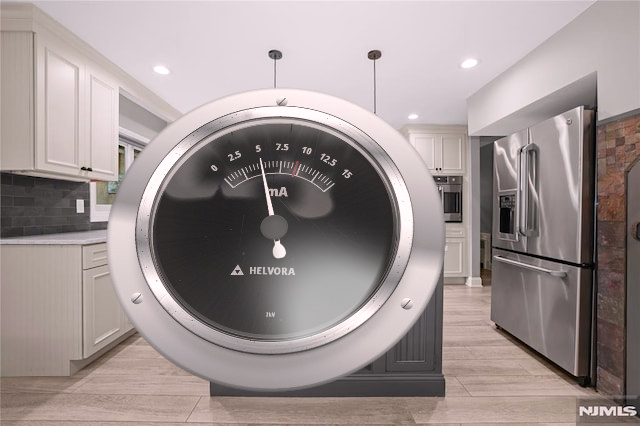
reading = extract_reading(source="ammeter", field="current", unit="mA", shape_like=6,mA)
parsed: 5,mA
